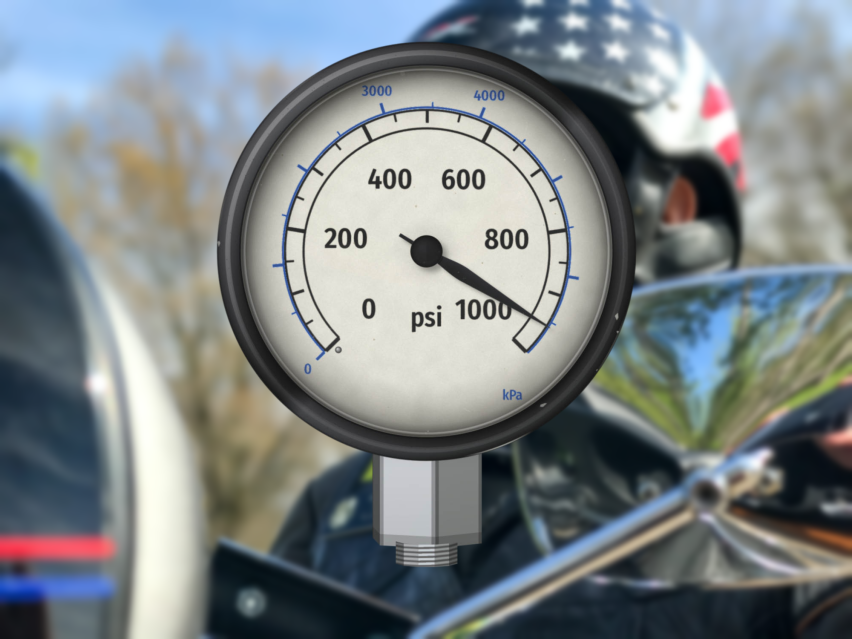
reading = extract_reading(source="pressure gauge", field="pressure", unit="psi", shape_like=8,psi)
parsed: 950,psi
